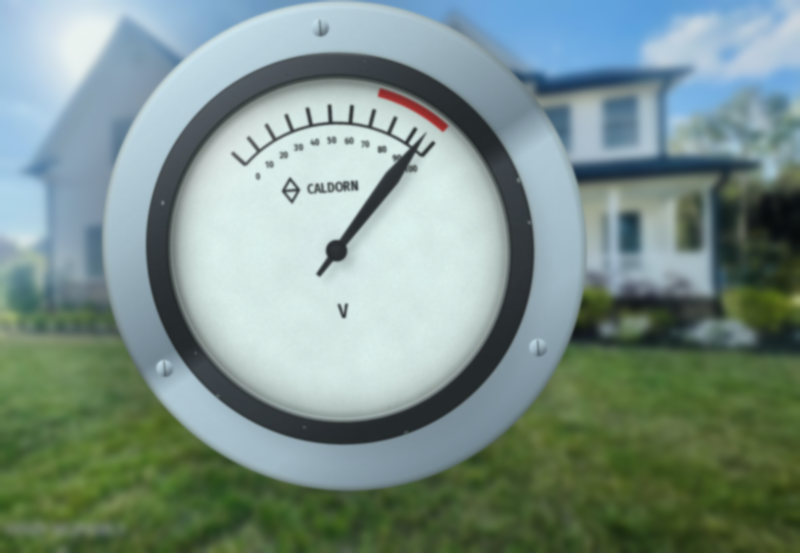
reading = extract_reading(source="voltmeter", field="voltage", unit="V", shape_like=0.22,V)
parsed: 95,V
